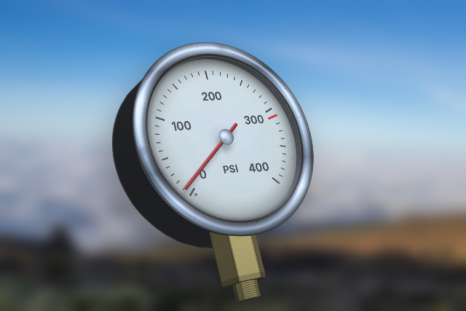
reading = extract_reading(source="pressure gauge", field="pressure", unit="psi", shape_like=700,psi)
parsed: 10,psi
